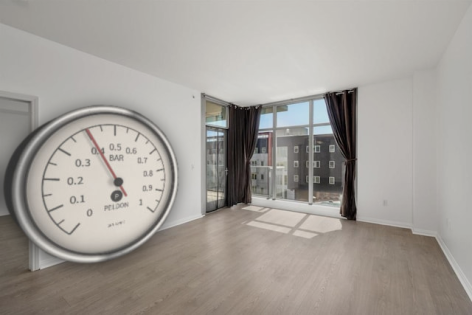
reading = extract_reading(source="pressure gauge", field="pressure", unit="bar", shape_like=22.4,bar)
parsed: 0.4,bar
